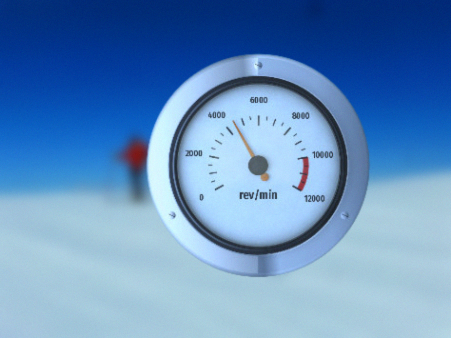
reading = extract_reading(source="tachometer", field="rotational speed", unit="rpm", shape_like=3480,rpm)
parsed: 4500,rpm
